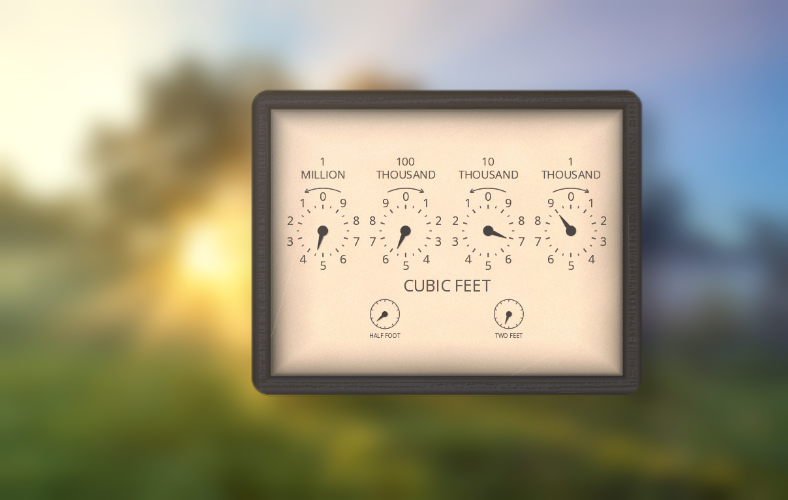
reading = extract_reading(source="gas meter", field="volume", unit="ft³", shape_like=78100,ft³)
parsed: 456900,ft³
